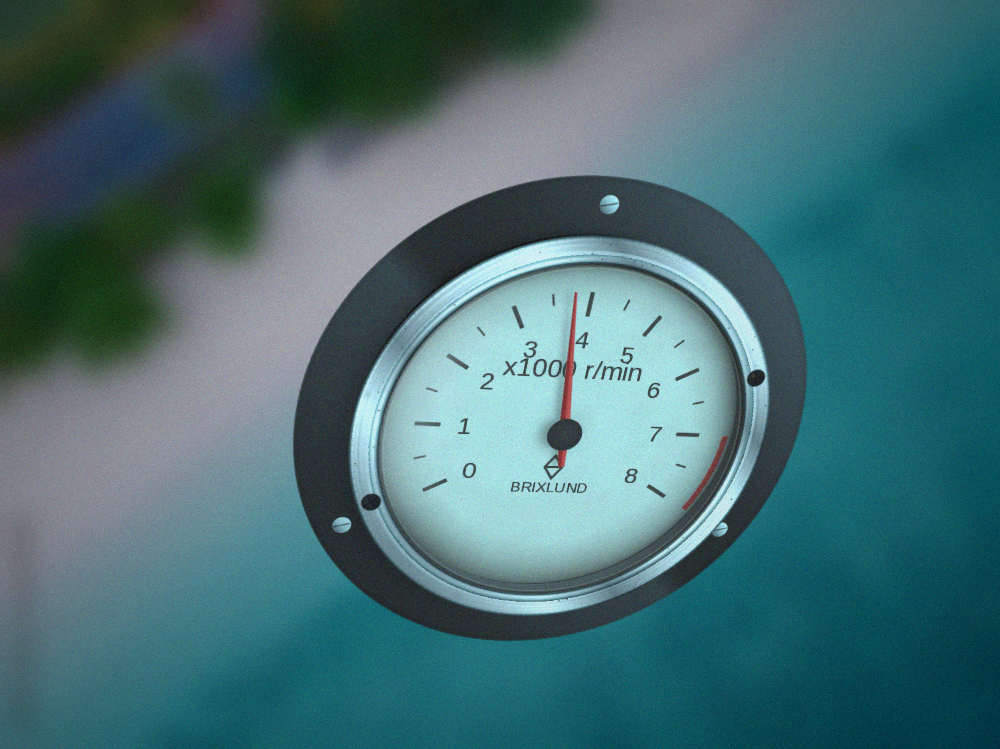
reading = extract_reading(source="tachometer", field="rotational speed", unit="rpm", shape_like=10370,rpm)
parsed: 3750,rpm
